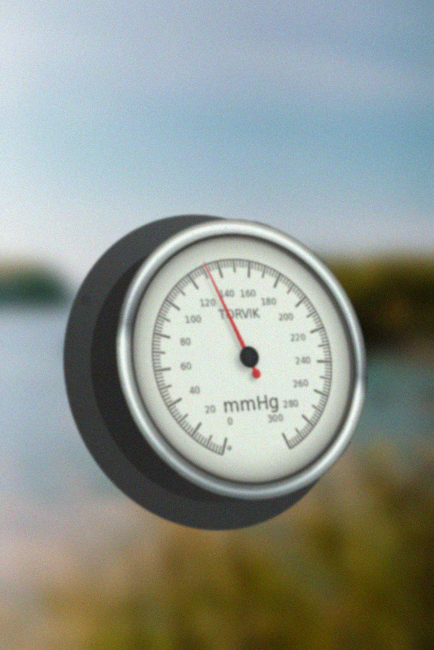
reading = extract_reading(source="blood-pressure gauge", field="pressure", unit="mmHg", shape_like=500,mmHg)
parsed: 130,mmHg
